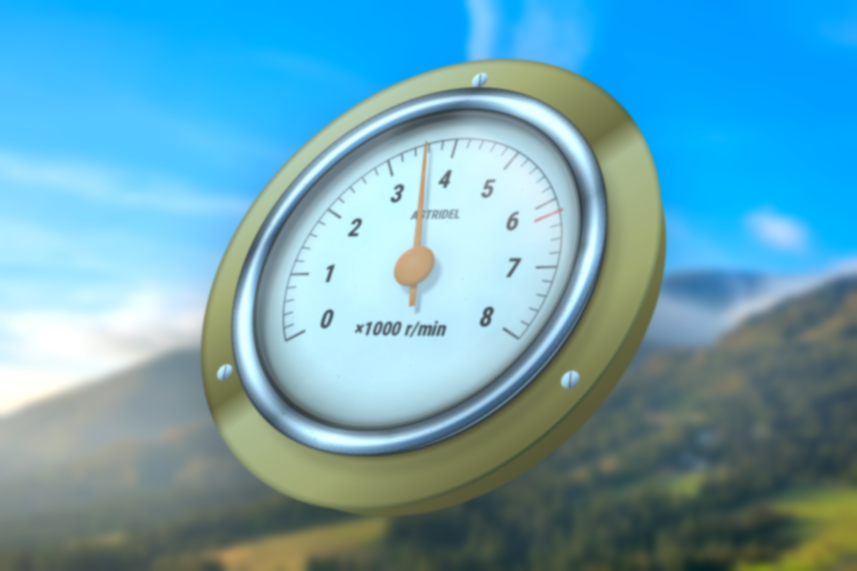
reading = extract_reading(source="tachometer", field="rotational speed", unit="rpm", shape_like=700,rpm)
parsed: 3600,rpm
